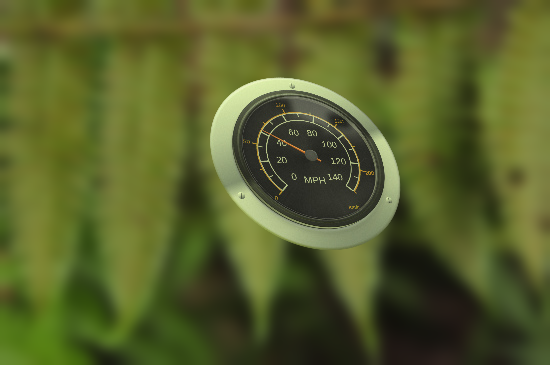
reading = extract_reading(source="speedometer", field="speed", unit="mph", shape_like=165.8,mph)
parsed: 40,mph
